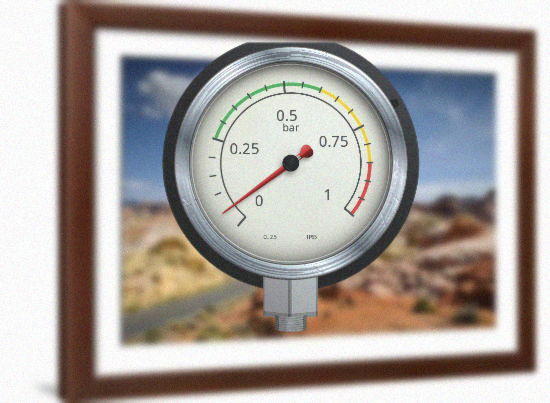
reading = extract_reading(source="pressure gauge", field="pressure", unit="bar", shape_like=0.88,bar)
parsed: 0.05,bar
